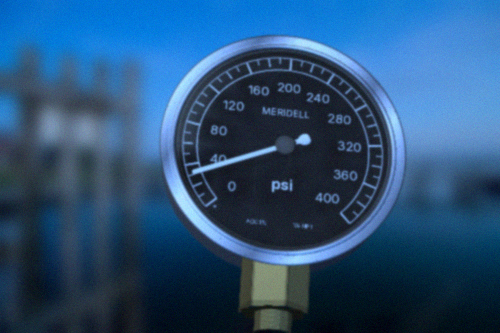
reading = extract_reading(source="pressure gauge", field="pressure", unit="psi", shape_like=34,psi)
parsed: 30,psi
